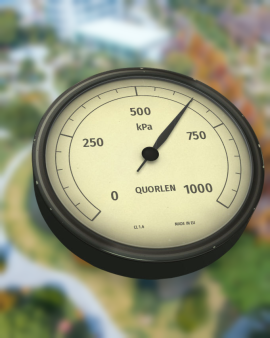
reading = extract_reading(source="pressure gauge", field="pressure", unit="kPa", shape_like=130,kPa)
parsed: 650,kPa
